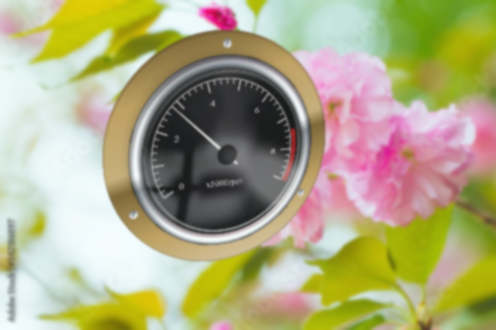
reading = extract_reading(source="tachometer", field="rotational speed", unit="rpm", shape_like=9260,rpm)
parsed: 2800,rpm
